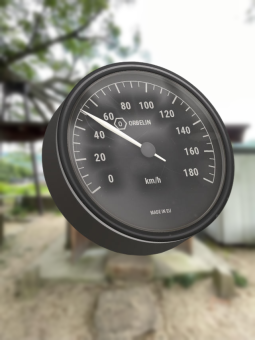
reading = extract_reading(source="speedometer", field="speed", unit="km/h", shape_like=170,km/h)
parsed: 50,km/h
